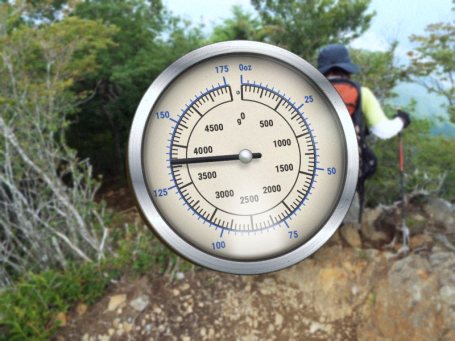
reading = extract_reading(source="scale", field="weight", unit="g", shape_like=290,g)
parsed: 3800,g
